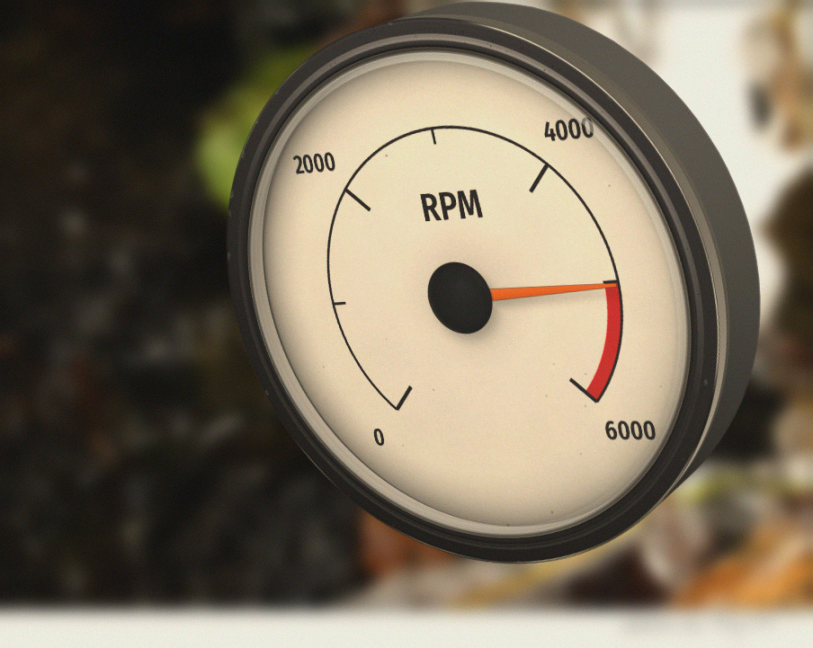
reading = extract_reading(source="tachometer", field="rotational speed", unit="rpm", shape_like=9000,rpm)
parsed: 5000,rpm
